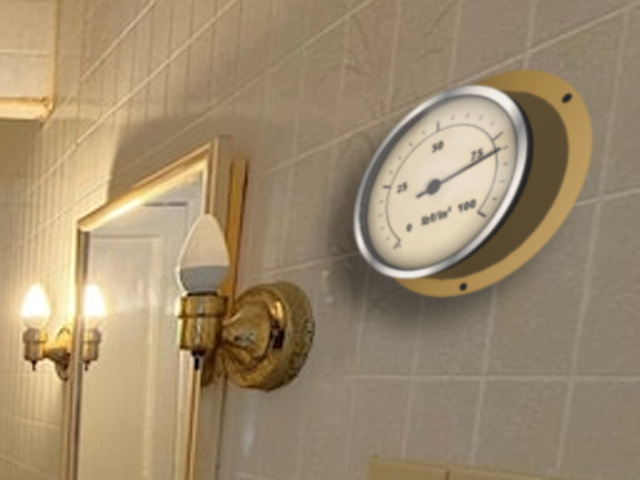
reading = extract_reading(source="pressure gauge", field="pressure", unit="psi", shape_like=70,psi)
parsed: 80,psi
